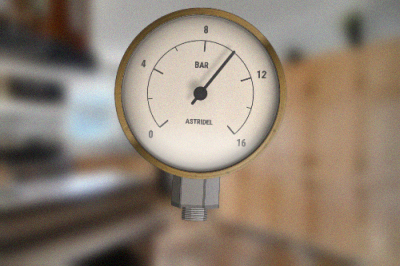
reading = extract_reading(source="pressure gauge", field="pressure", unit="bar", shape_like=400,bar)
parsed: 10,bar
